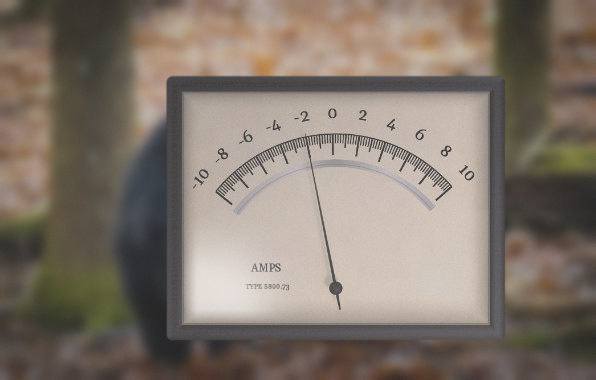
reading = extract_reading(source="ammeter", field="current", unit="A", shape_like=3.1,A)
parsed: -2,A
